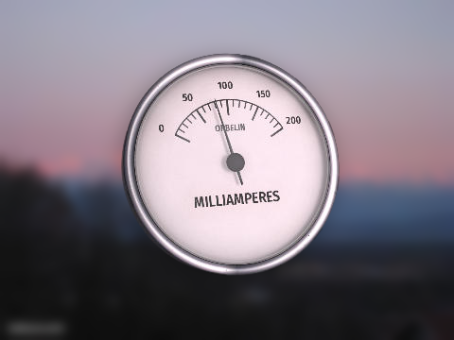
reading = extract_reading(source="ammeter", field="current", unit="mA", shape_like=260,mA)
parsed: 80,mA
